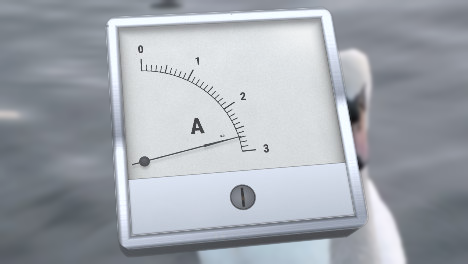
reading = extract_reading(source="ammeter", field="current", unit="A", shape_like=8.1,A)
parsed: 2.7,A
